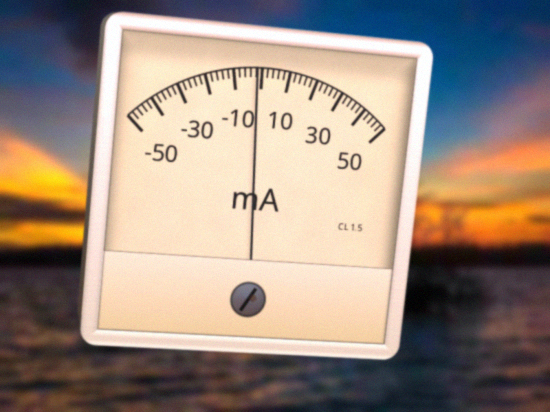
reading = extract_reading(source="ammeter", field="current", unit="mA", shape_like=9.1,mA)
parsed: -2,mA
